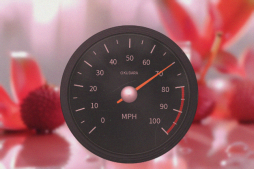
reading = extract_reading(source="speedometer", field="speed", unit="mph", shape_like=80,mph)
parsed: 70,mph
